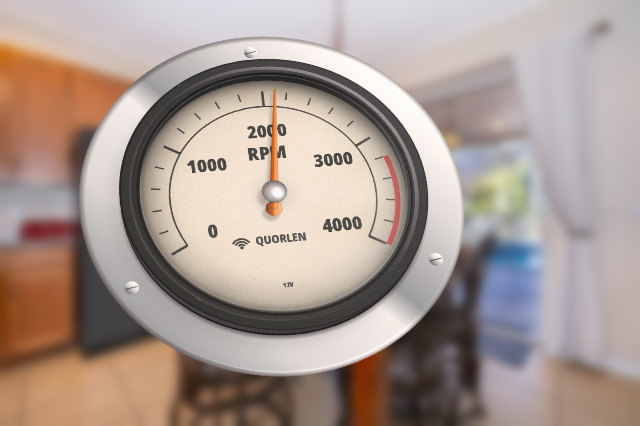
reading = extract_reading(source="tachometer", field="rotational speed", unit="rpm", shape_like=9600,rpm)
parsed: 2100,rpm
